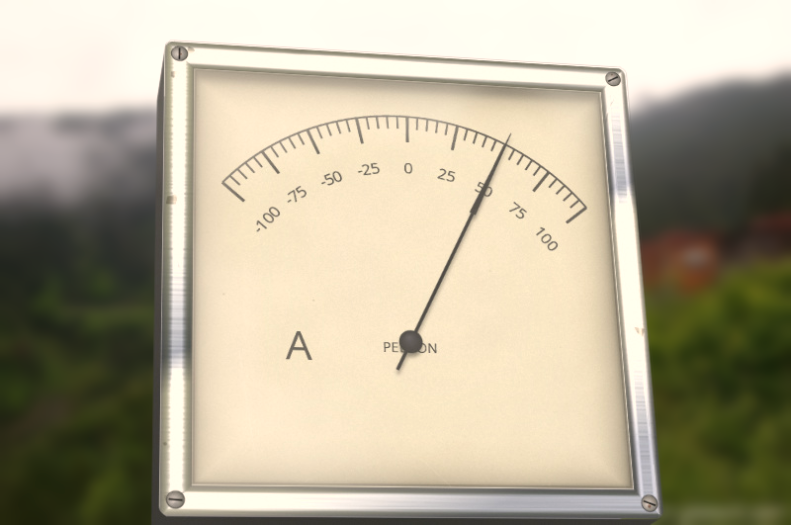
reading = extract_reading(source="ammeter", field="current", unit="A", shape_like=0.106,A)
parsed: 50,A
